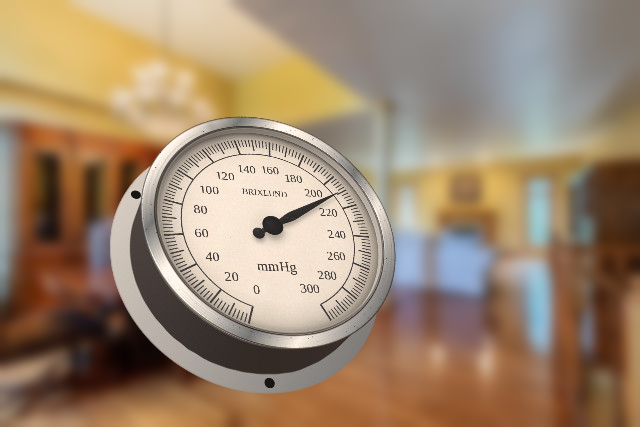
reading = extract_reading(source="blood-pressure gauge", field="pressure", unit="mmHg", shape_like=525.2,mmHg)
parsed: 210,mmHg
